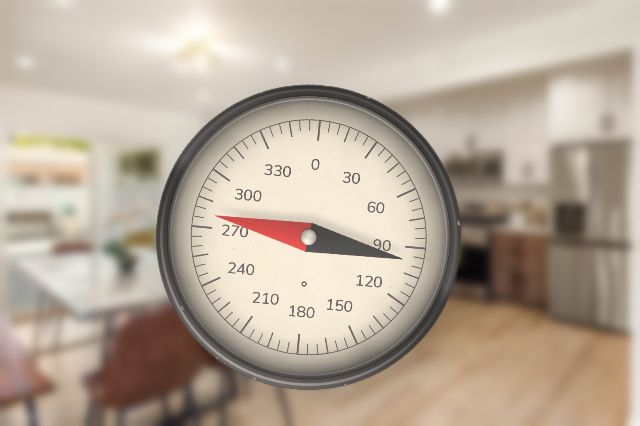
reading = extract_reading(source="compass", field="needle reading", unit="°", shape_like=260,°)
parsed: 277.5,°
